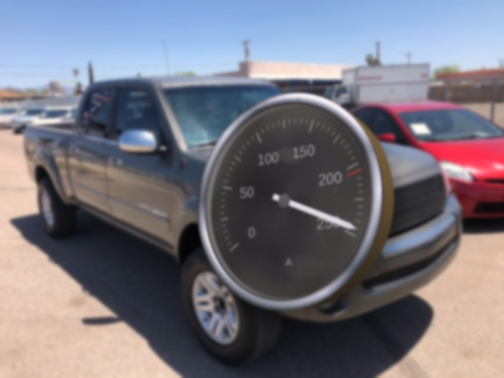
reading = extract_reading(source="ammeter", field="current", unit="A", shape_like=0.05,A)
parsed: 245,A
